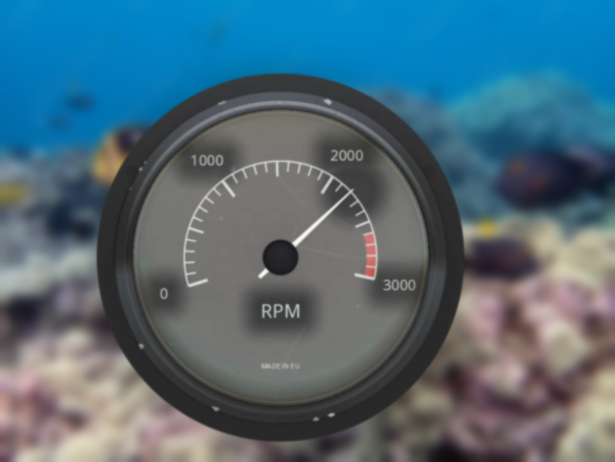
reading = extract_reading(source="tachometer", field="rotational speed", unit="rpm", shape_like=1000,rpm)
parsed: 2200,rpm
